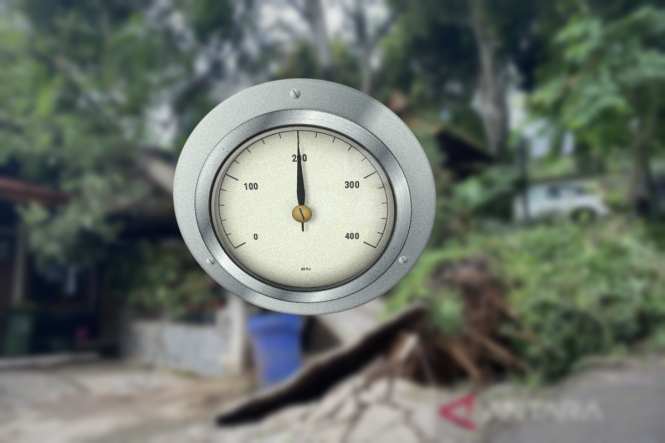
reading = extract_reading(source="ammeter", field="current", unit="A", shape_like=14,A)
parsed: 200,A
